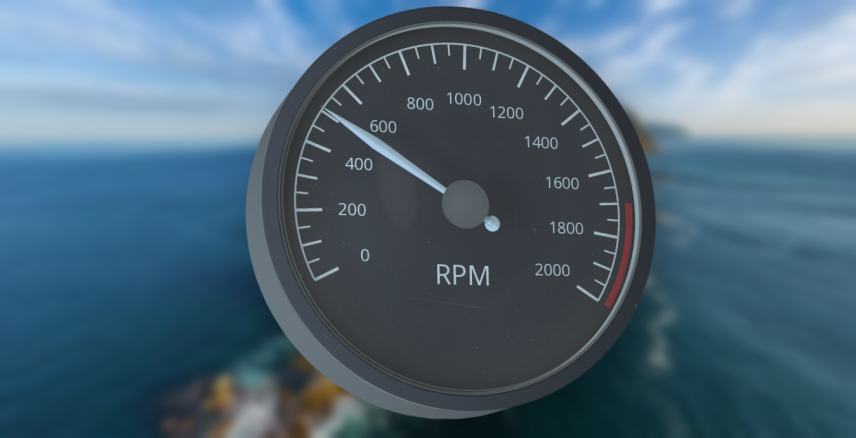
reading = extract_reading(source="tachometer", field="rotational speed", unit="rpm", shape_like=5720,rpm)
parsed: 500,rpm
